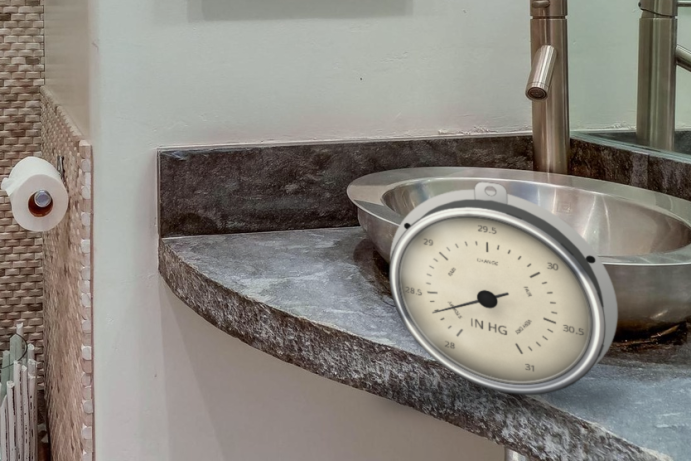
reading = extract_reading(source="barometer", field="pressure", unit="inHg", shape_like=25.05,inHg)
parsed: 28.3,inHg
